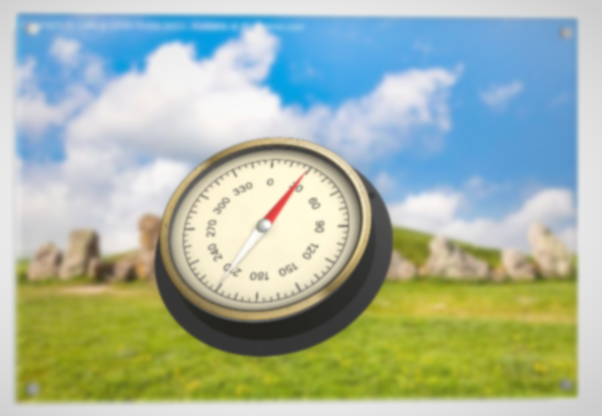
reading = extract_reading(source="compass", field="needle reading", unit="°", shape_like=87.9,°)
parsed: 30,°
